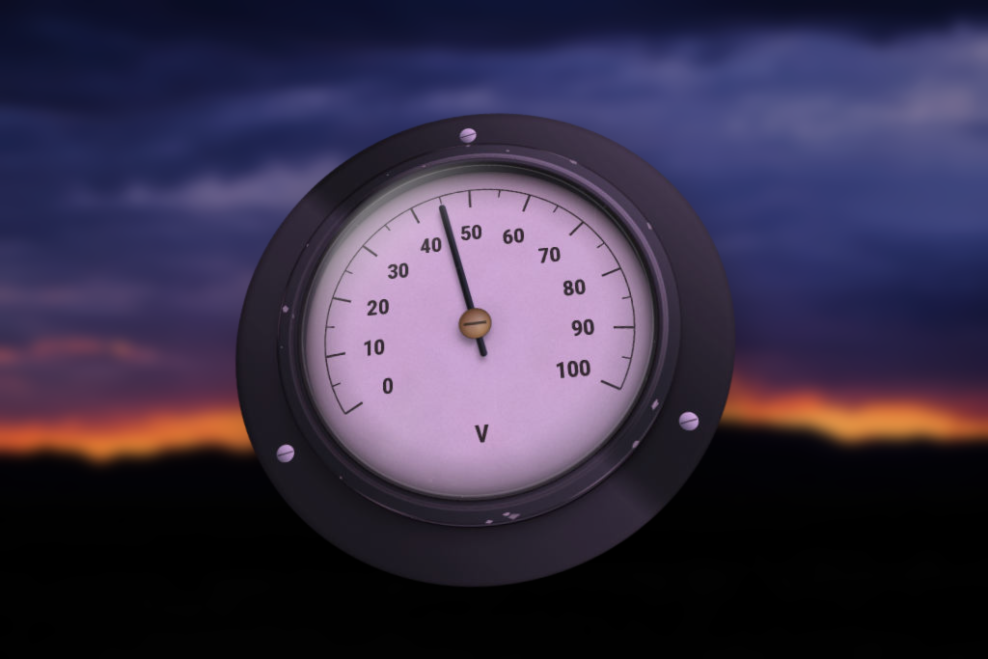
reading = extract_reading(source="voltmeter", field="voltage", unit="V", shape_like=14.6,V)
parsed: 45,V
